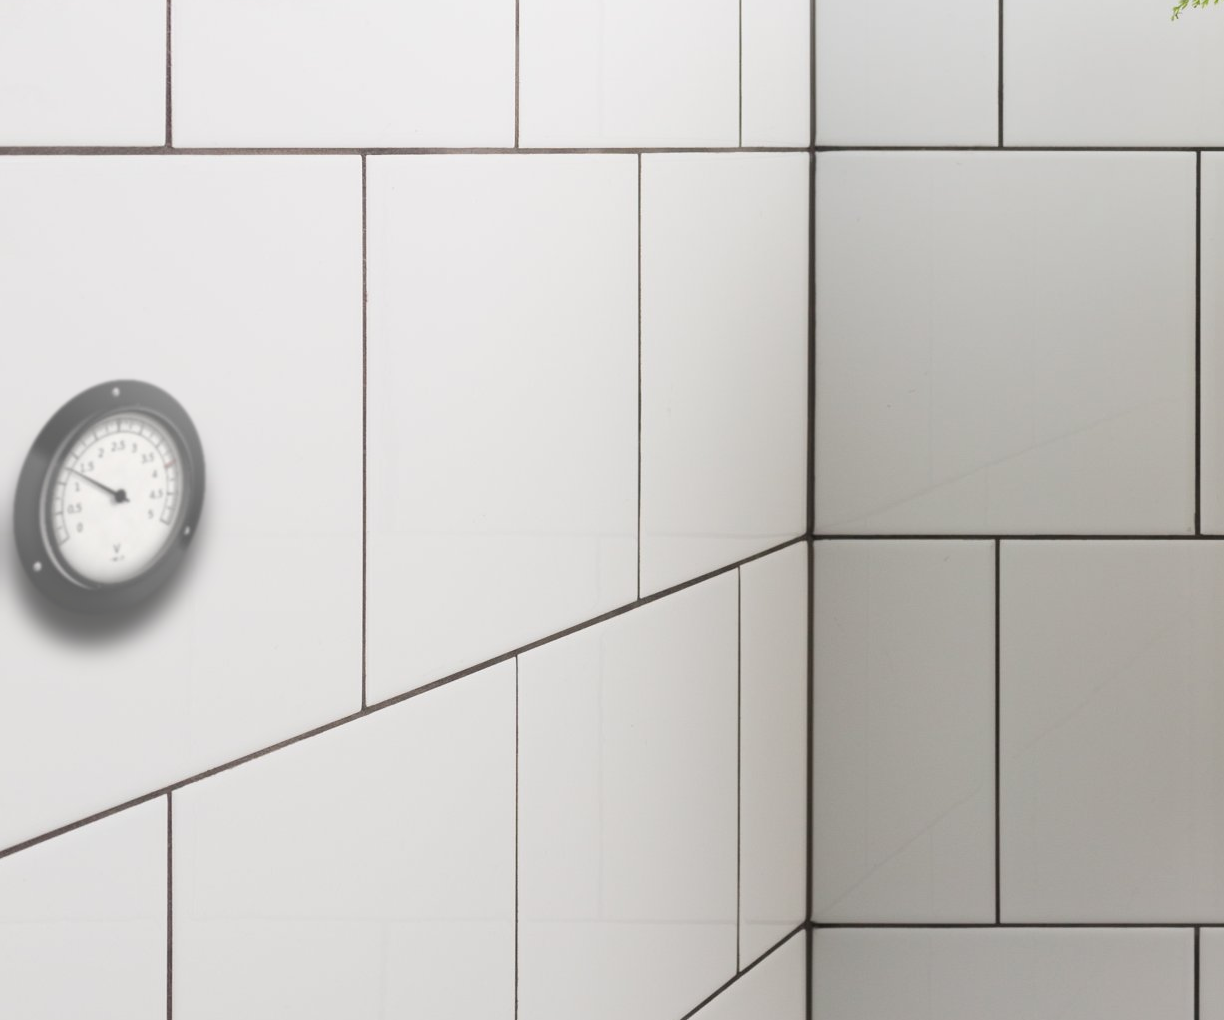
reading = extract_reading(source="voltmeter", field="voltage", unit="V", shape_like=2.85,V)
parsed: 1.25,V
